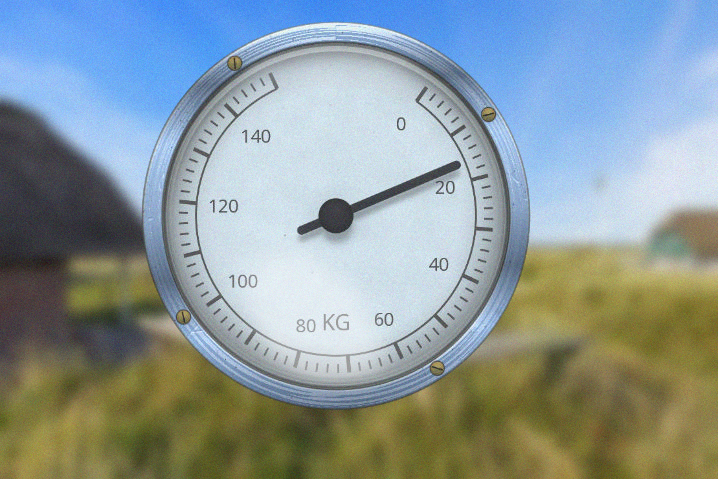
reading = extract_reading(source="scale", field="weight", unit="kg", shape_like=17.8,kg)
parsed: 16,kg
